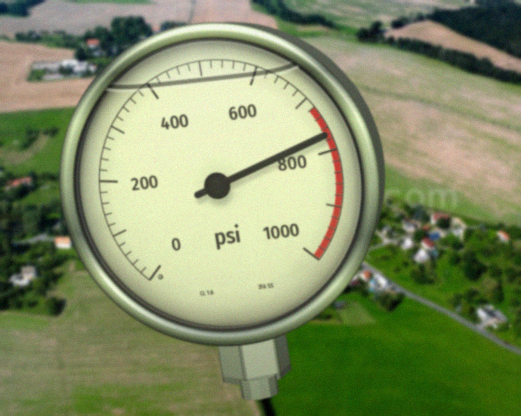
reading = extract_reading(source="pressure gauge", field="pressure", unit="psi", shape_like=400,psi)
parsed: 770,psi
